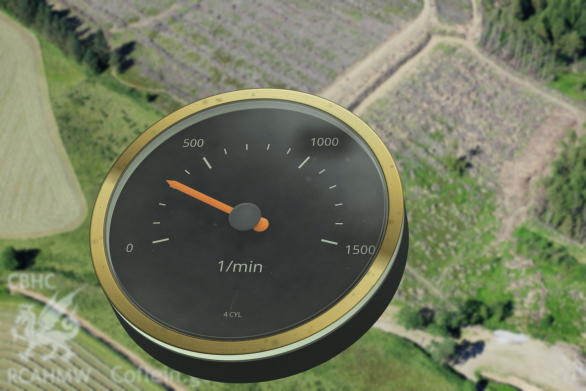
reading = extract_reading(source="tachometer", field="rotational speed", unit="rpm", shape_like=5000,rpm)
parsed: 300,rpm
